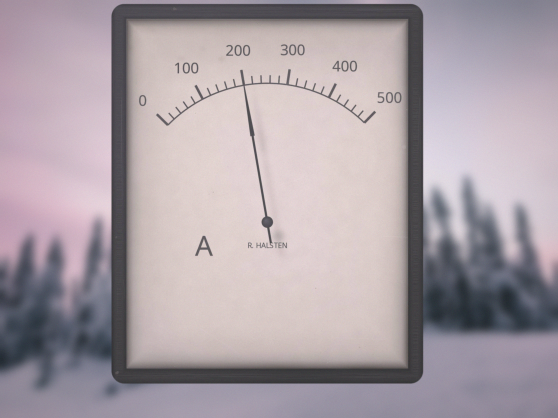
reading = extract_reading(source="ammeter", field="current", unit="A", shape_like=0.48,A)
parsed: 200,A
